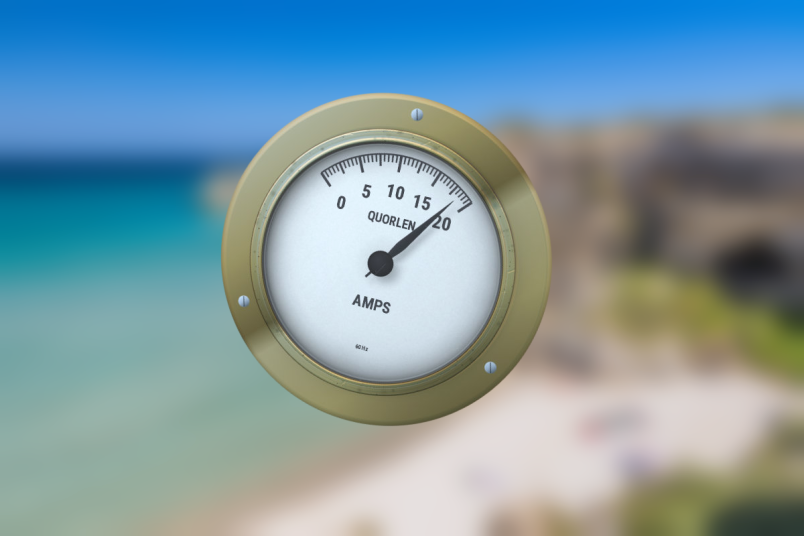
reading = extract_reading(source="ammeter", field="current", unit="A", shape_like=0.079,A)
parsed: 18.5,A
